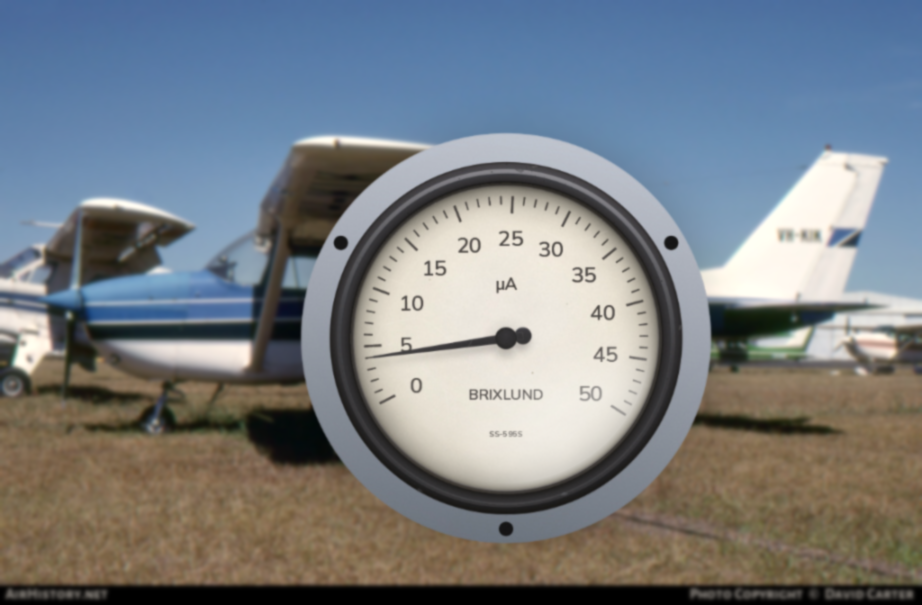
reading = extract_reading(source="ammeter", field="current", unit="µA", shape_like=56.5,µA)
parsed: 4,µA
